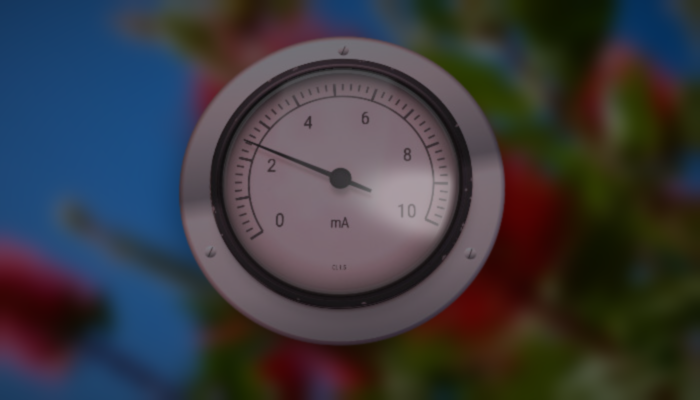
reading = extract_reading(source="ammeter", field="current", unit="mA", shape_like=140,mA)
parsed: 2.4,mA
